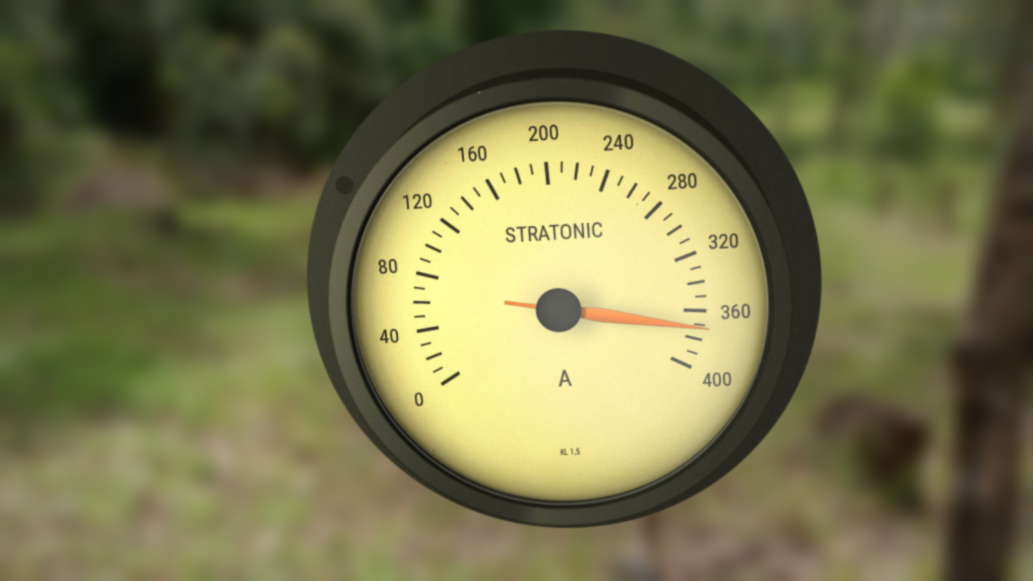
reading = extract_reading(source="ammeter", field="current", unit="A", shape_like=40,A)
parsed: 370,A
